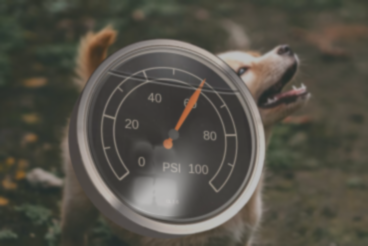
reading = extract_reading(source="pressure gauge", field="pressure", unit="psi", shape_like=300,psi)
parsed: 60,psi
